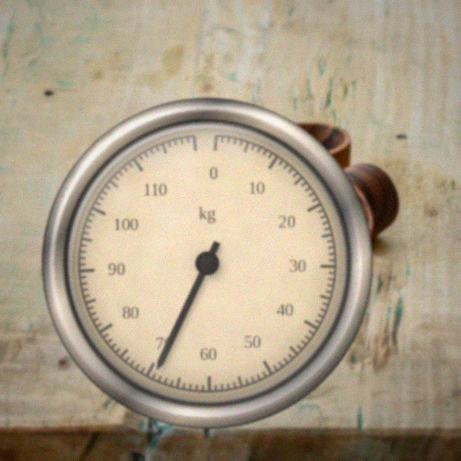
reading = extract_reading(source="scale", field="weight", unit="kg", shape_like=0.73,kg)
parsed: 69,kg
